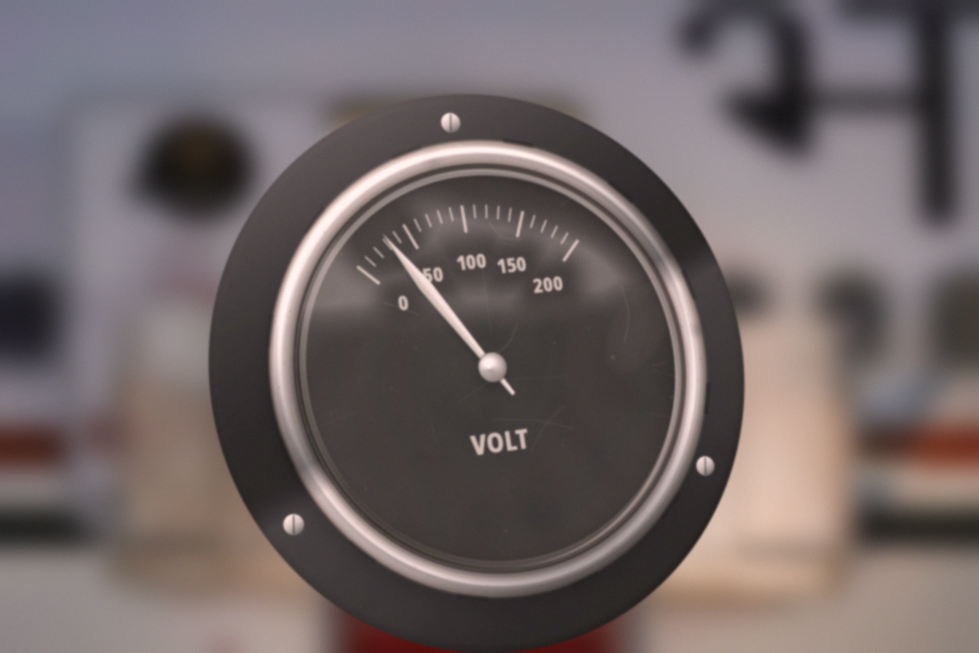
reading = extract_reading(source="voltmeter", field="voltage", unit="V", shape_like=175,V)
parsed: 30,V
